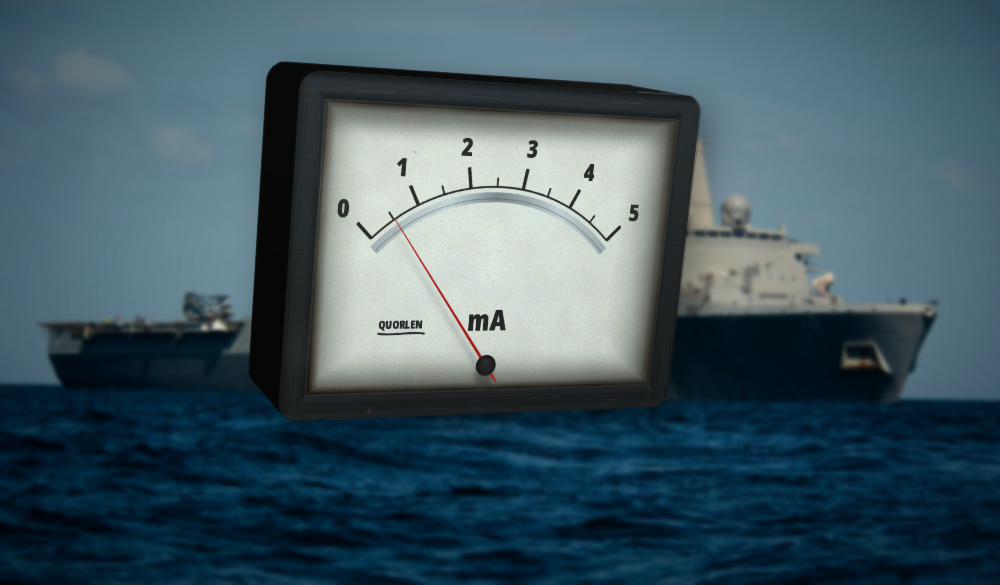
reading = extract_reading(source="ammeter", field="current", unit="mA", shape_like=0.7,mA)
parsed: 0.5,mA
